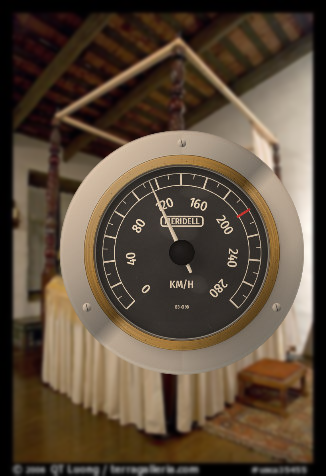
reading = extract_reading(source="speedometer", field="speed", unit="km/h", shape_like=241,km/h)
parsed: 115,km/h
